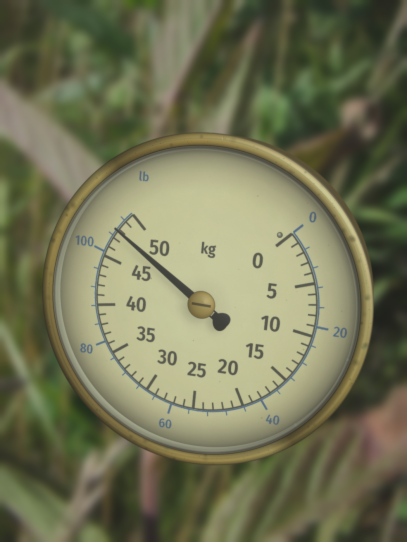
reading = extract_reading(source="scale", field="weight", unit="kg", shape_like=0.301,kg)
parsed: 48,kg
